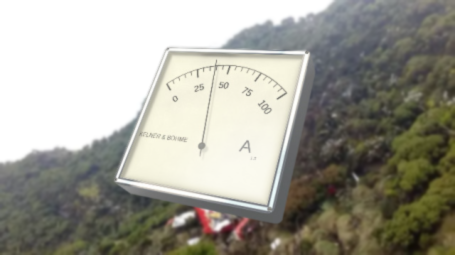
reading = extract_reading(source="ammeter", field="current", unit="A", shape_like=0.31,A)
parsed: 40,A
